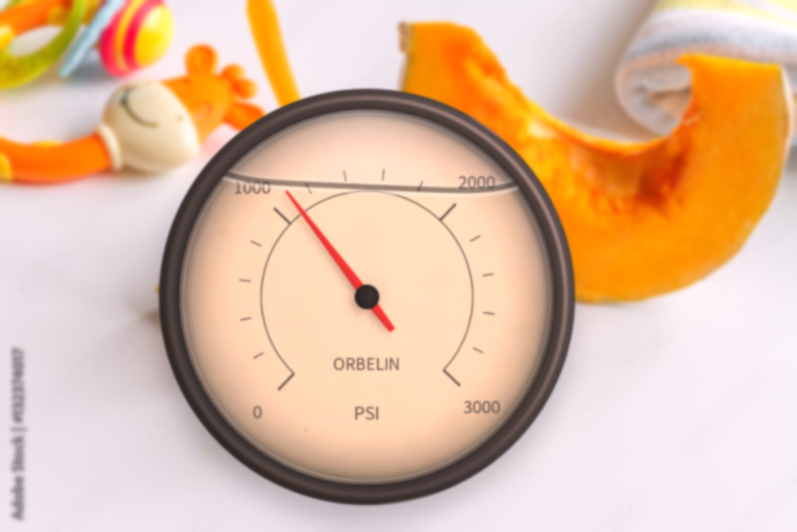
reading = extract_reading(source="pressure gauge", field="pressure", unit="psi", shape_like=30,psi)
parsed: 1100,psi
